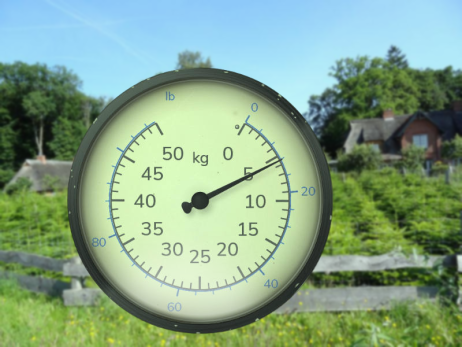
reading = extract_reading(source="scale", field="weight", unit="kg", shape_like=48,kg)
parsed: 5.5,kg
